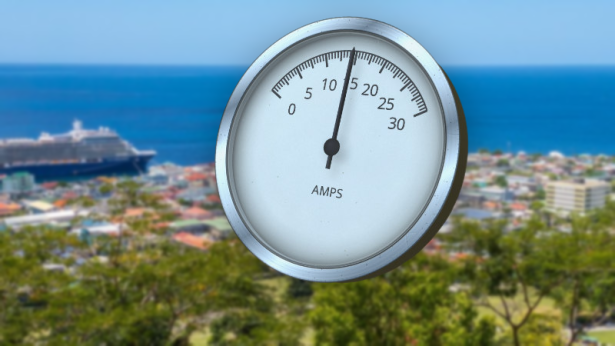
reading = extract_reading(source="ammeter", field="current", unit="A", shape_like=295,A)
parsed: 15,A
